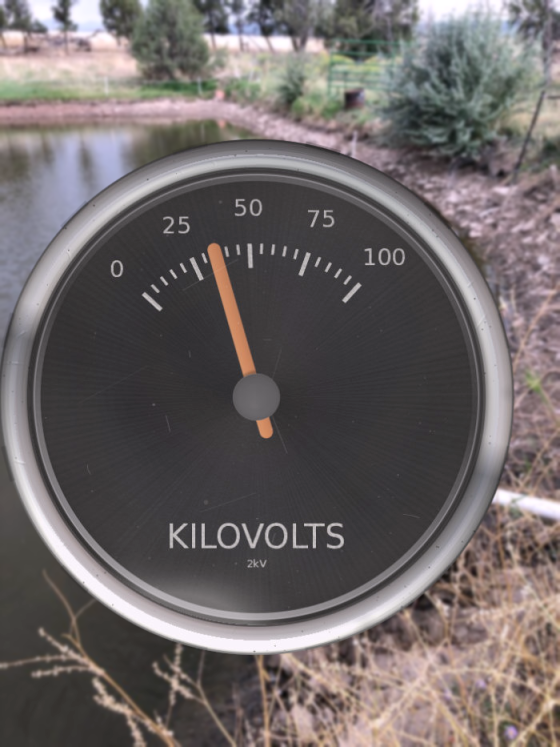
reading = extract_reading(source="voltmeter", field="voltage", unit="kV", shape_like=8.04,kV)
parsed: 35,kV
